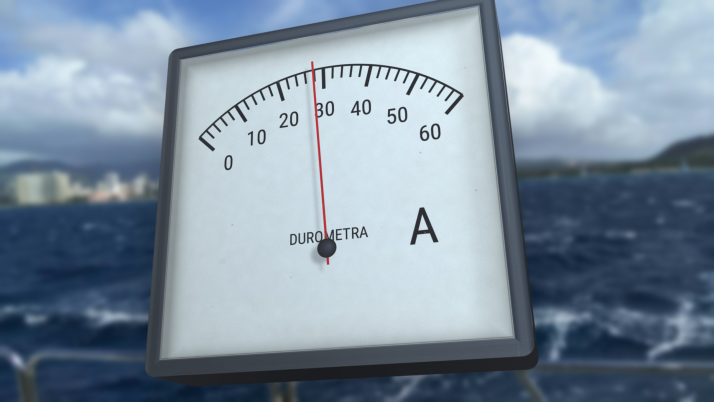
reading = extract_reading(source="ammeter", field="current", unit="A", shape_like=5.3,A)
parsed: 28,A
